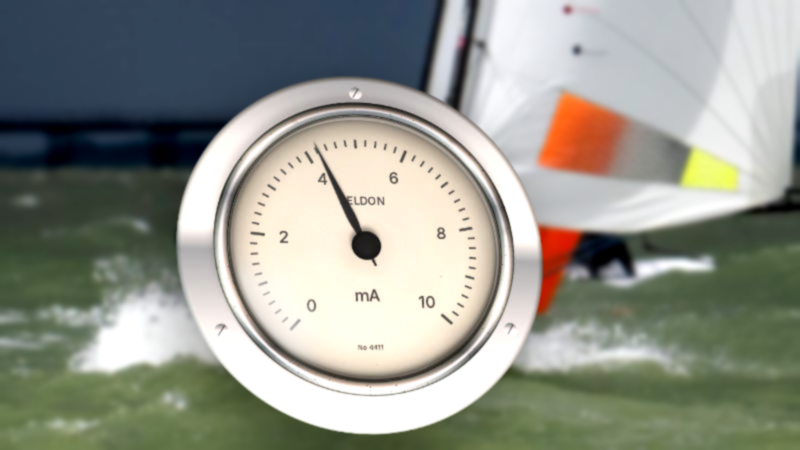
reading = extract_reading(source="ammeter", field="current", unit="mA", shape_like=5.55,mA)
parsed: 4.2,mA
